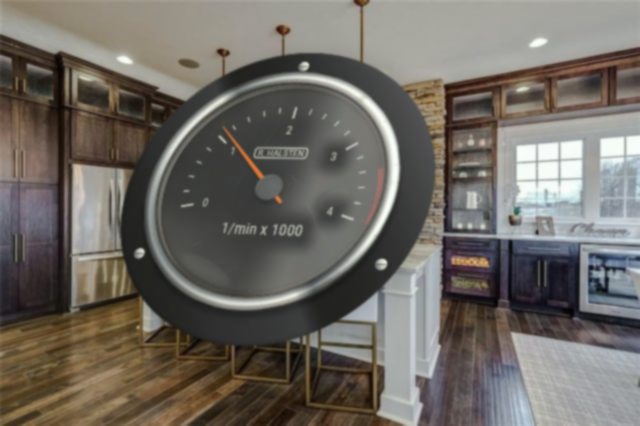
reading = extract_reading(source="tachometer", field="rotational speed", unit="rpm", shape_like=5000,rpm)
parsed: 1100,rpm
